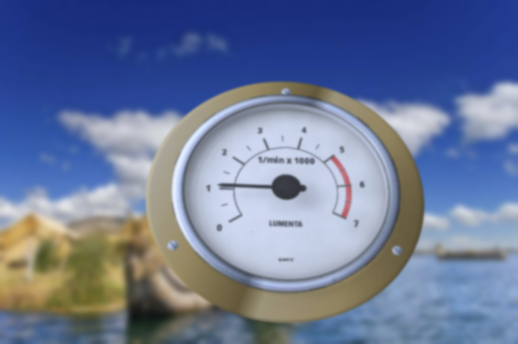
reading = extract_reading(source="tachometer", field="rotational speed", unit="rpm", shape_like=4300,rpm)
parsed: 1000,rpm
